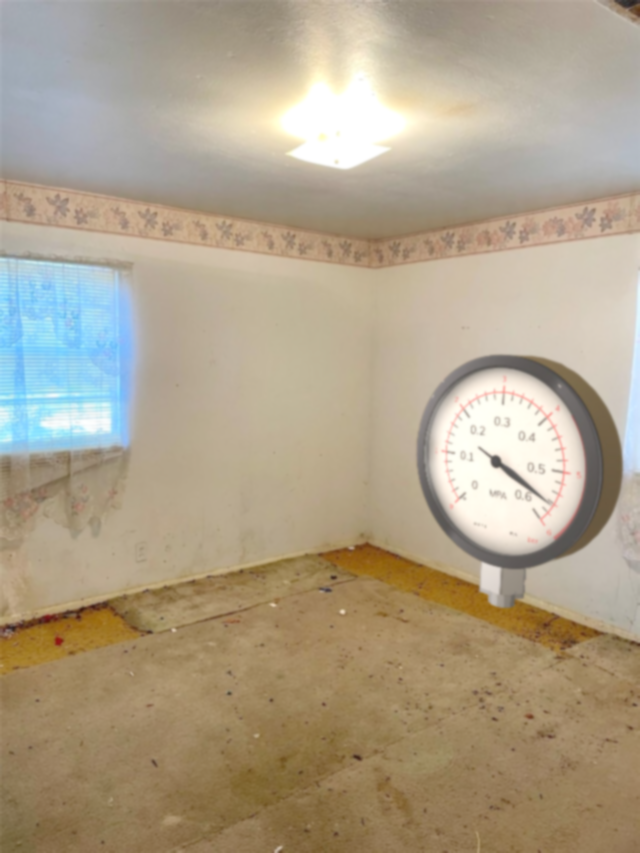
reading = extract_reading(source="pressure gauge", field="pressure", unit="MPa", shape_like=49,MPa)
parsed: 0.56,MPa
